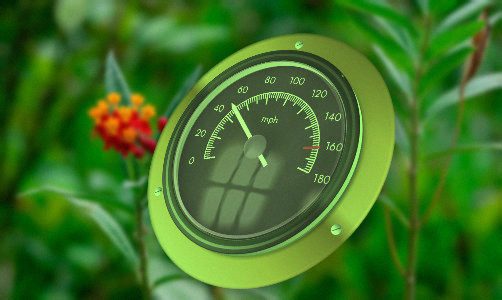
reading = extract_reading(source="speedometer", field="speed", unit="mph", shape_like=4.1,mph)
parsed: 50,mph
